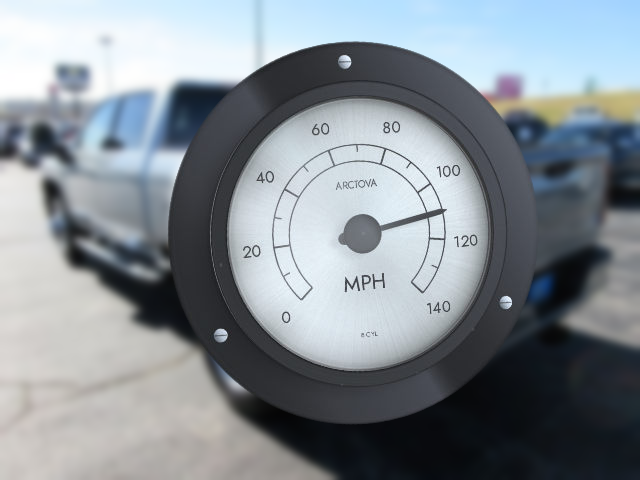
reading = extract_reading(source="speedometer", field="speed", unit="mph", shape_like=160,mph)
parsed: 110,mph
